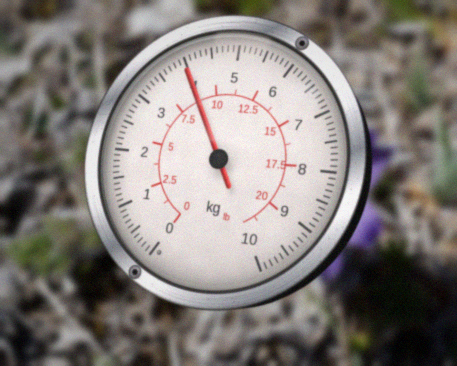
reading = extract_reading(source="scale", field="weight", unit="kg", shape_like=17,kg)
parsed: 4,kg
